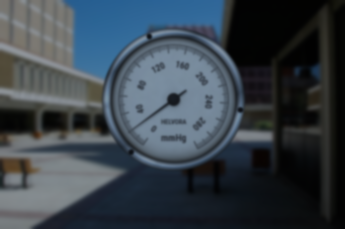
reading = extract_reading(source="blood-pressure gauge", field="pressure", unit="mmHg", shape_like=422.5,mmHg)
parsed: 20,mmHg
